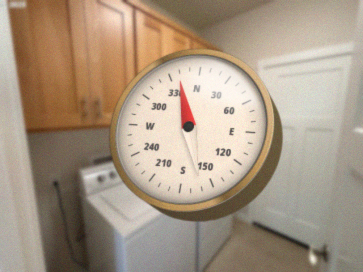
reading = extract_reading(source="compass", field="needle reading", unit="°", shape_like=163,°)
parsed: 340,°
